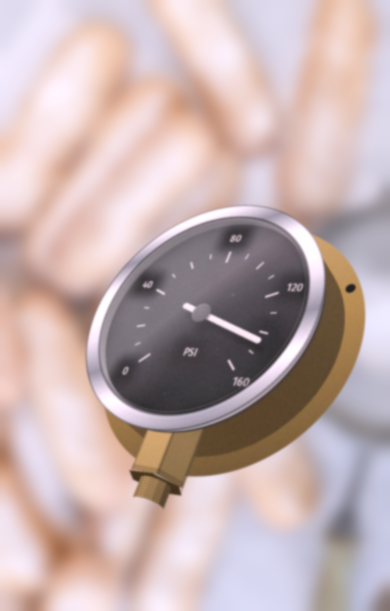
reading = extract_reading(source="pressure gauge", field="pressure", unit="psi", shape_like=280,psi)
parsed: 145,psi
